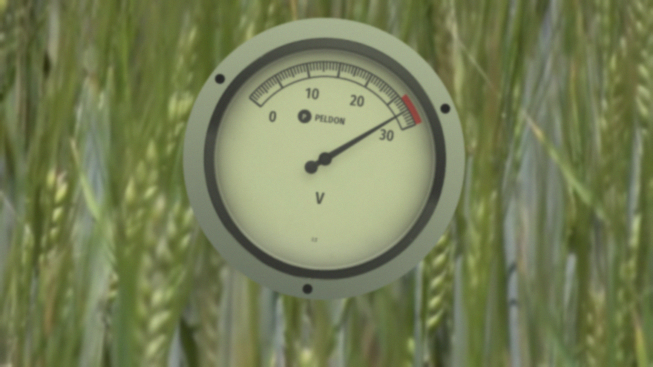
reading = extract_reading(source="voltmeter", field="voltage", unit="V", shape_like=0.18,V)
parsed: 27.5,V
